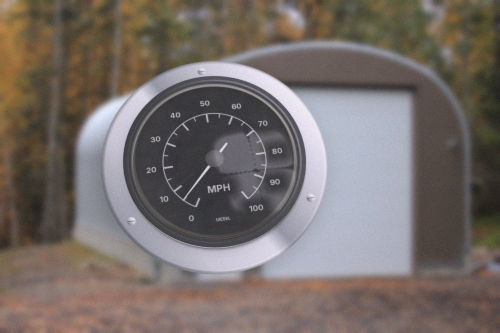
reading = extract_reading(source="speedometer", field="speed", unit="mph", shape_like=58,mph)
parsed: 5,mph
